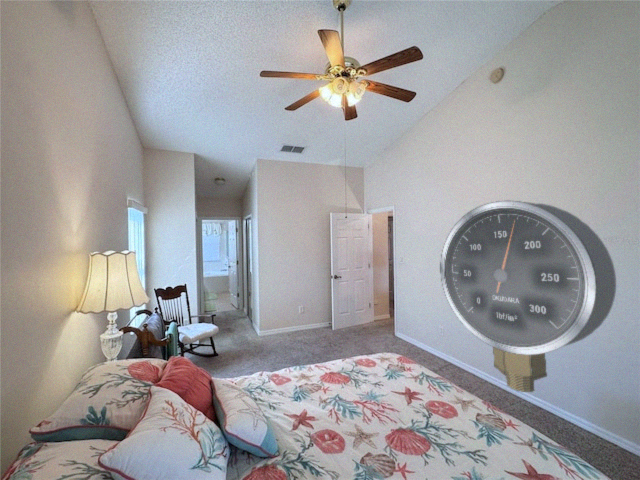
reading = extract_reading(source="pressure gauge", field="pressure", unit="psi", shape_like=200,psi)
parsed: 170,psi
